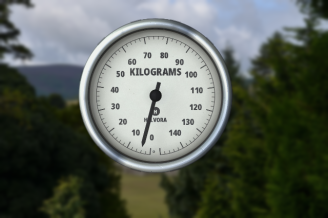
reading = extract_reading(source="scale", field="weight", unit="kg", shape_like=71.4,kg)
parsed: 4,kg
